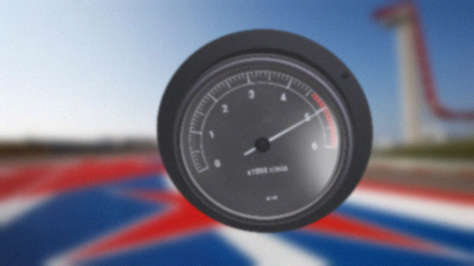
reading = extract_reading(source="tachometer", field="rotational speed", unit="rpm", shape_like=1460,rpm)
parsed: 5000,rpm
